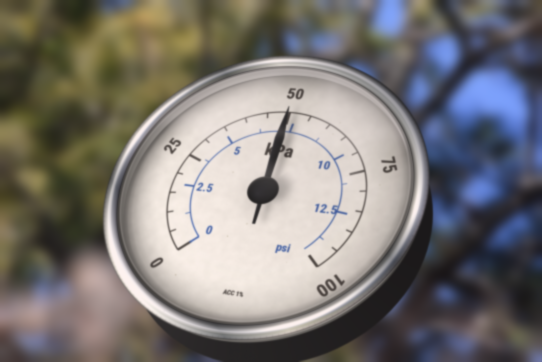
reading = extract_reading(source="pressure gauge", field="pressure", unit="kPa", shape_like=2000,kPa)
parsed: 50,kPa
